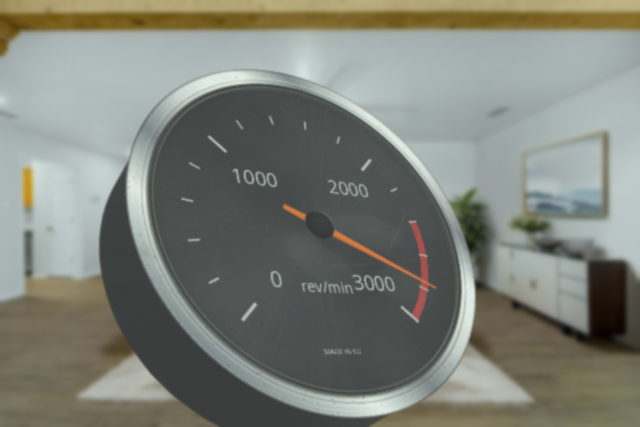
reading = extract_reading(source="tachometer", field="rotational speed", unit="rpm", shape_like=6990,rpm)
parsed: 2800,rpm
